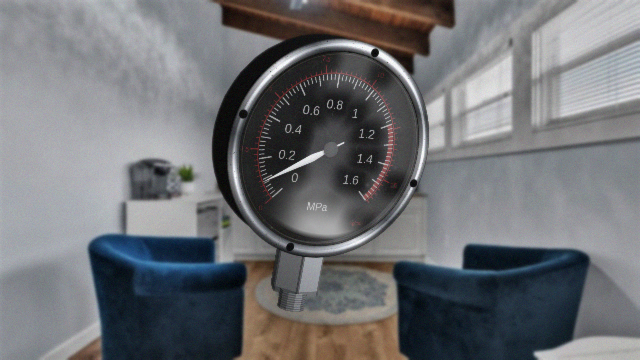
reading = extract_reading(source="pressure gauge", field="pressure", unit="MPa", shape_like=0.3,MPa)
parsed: 0.1,MPa
